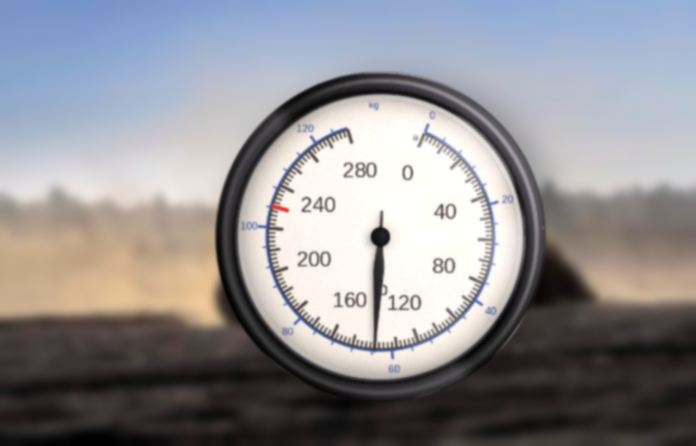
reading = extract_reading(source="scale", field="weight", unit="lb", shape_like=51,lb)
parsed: 140,lb
